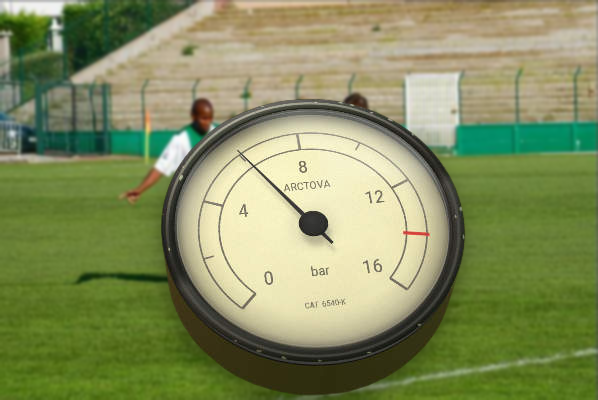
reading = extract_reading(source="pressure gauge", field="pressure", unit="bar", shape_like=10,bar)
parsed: 6,bar
